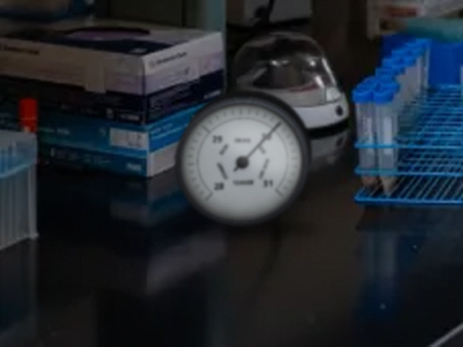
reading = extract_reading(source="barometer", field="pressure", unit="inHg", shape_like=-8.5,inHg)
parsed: 30,inHg
